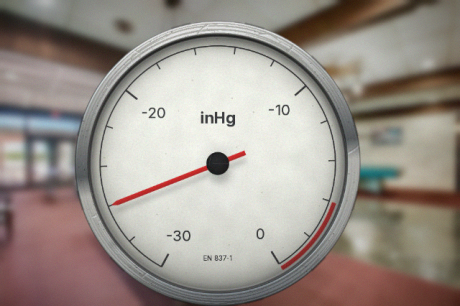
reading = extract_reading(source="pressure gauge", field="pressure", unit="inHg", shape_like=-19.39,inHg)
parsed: -26,inHg
